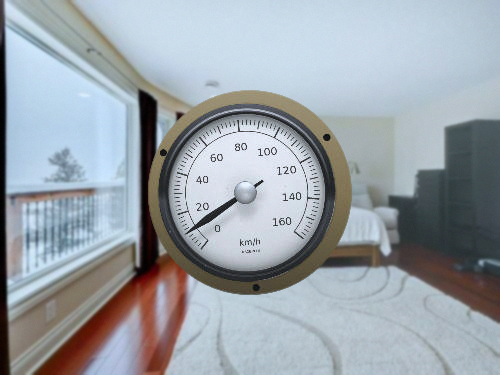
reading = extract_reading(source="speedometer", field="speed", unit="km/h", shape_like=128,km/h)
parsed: 10,km/h
